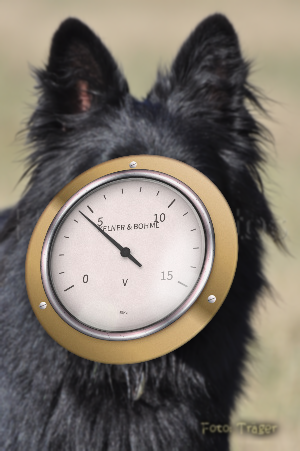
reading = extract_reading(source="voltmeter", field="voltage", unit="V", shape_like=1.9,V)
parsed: 4.5,V
